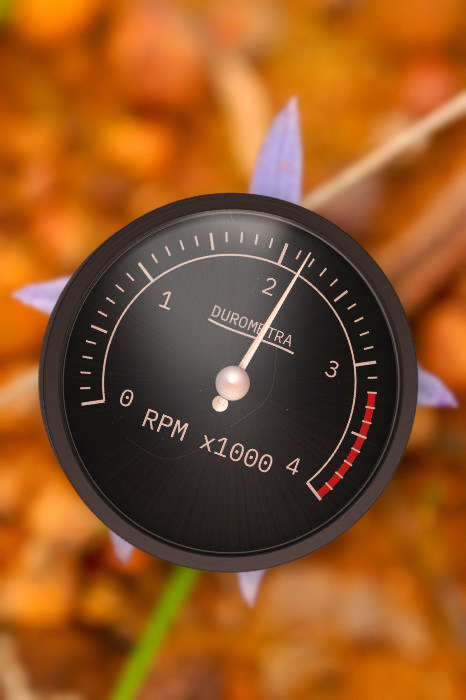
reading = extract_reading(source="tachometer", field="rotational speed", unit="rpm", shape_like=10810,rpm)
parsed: 2150,rpm
